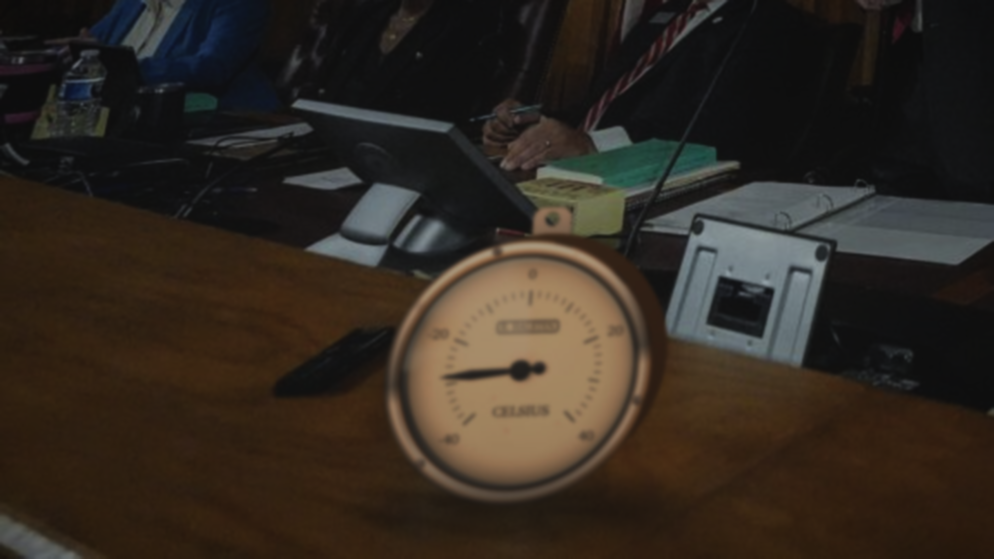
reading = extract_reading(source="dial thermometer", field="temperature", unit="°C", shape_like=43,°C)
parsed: -28,°C
